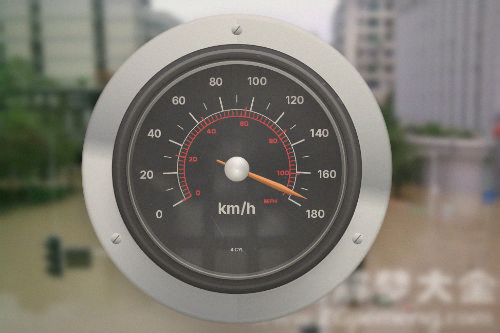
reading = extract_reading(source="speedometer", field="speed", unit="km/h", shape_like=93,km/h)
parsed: 175,km/h
